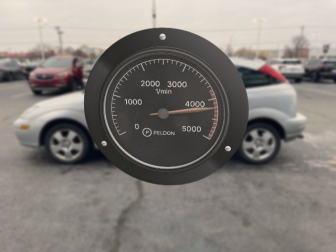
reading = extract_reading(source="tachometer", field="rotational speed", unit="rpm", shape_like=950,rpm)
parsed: 4200,rpm
